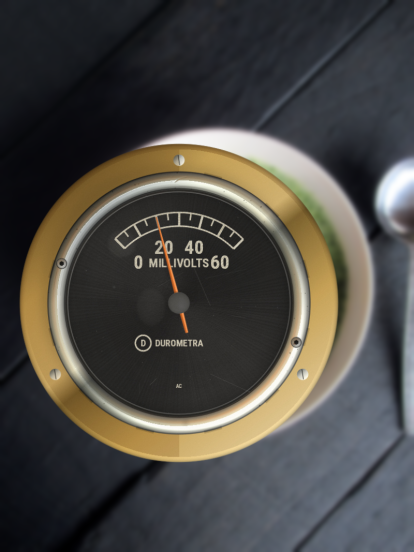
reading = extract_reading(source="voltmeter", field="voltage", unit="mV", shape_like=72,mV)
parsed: 20,mV
